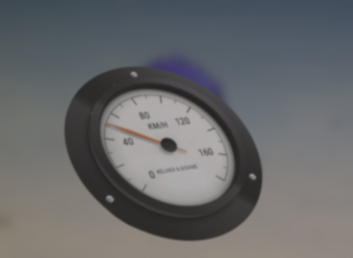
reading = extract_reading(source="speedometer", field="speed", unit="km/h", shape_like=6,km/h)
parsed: 50,km/h
